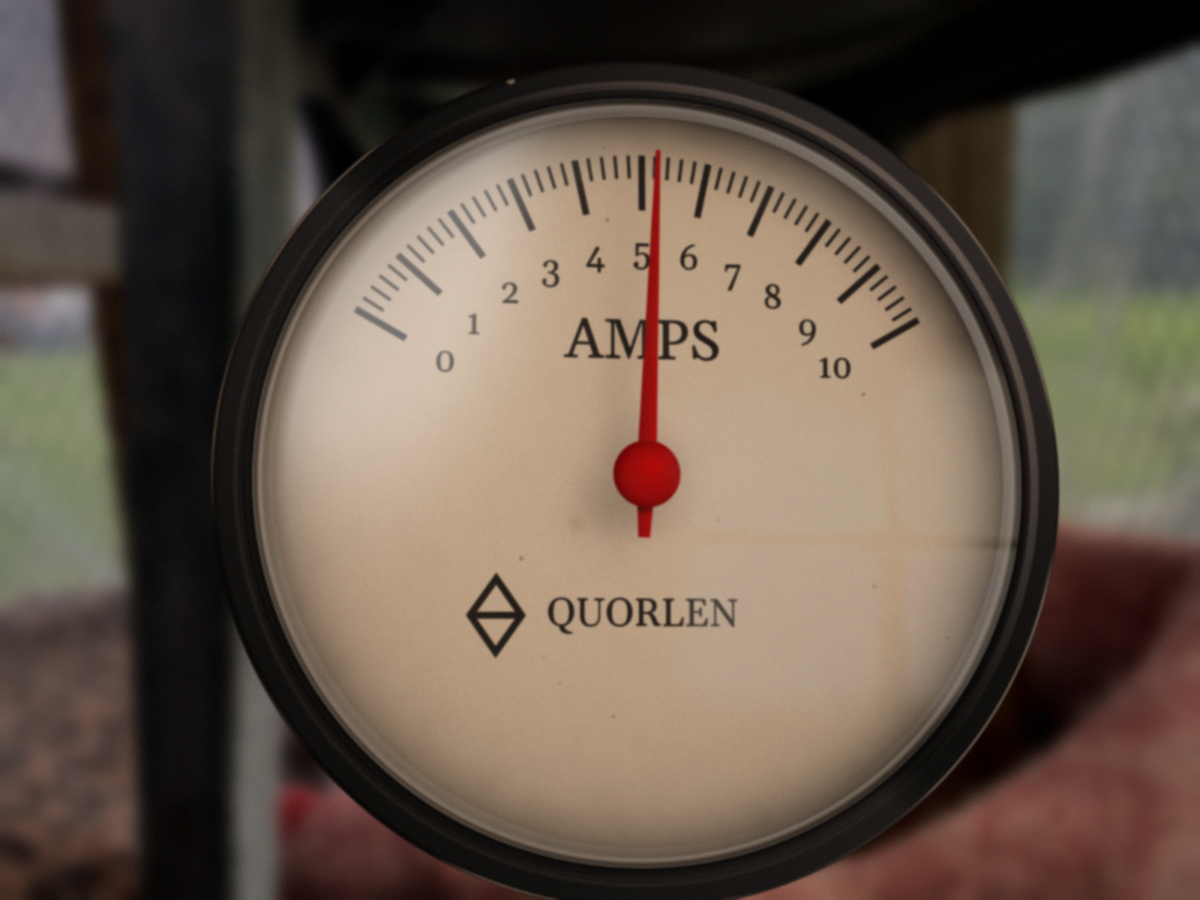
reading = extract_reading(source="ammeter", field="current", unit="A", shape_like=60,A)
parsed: 5.2,A
